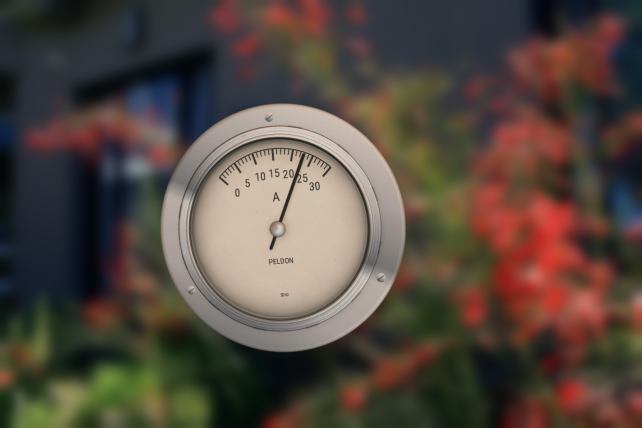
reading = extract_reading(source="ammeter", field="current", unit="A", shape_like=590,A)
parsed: 23,A
